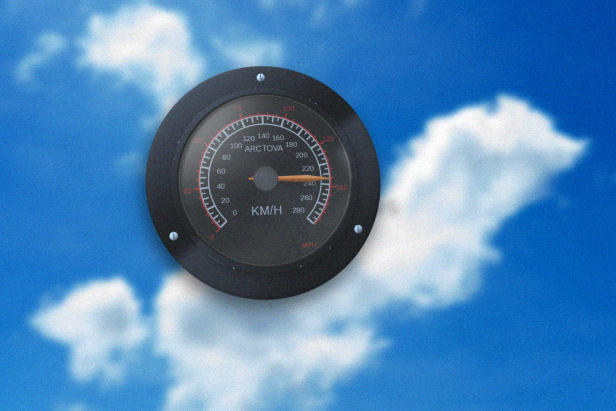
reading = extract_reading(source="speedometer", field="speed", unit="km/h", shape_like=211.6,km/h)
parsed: 235,km/h
